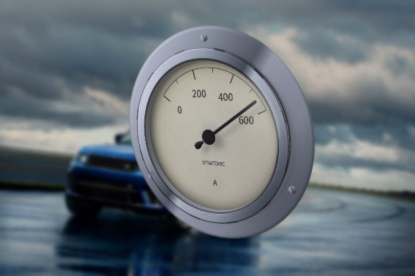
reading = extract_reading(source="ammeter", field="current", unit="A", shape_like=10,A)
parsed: 550,A
